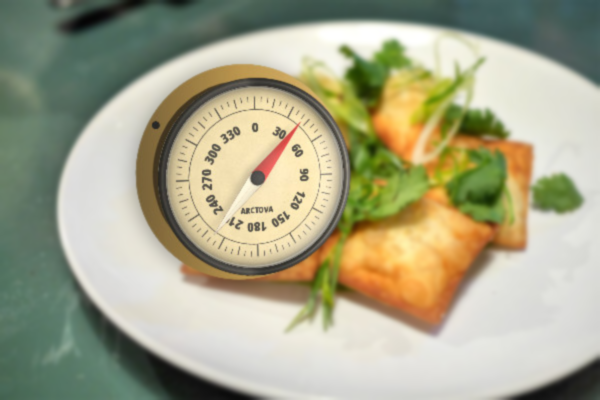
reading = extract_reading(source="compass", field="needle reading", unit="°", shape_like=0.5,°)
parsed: 40,°
